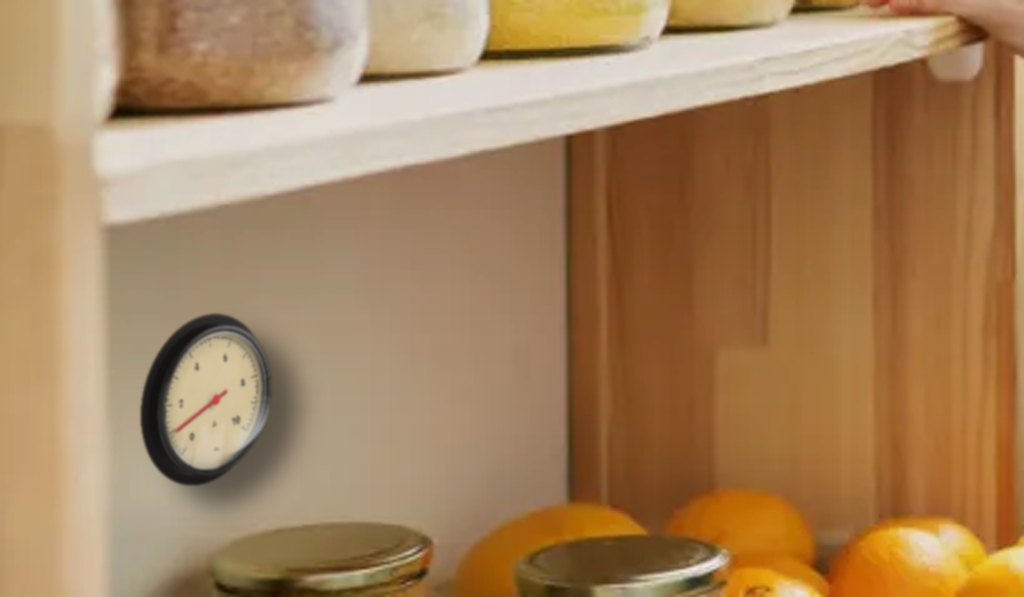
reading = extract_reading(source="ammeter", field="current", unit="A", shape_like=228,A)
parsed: 1,A
